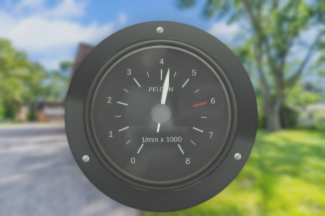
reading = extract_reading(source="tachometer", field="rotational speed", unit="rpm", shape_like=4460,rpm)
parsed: 4250,rpm
